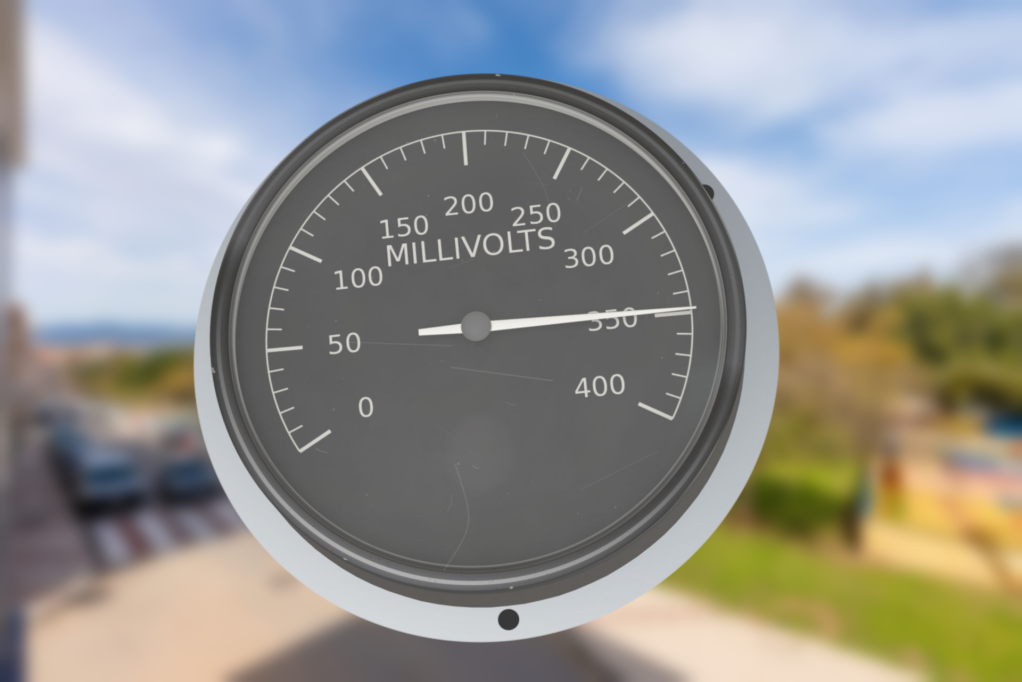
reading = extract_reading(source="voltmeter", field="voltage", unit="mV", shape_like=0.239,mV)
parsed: 350,mV
